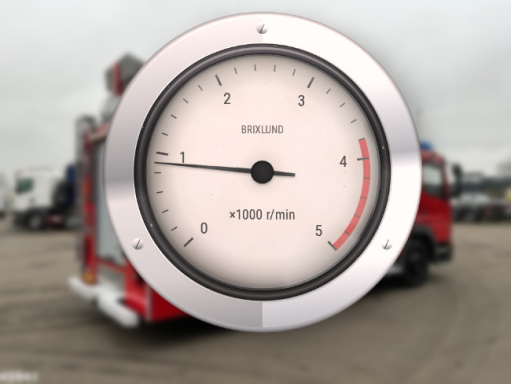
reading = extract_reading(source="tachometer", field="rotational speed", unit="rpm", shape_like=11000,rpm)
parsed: 900,rpm
